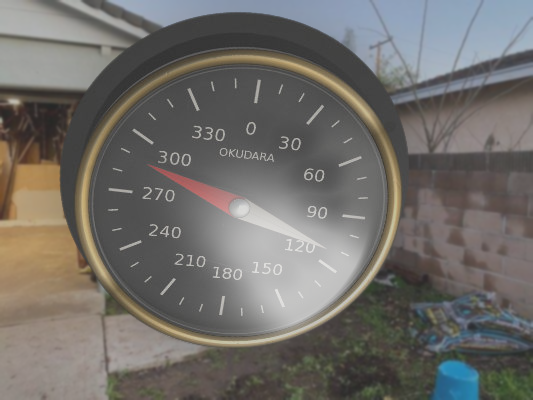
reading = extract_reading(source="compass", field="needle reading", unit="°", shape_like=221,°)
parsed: 290,°
